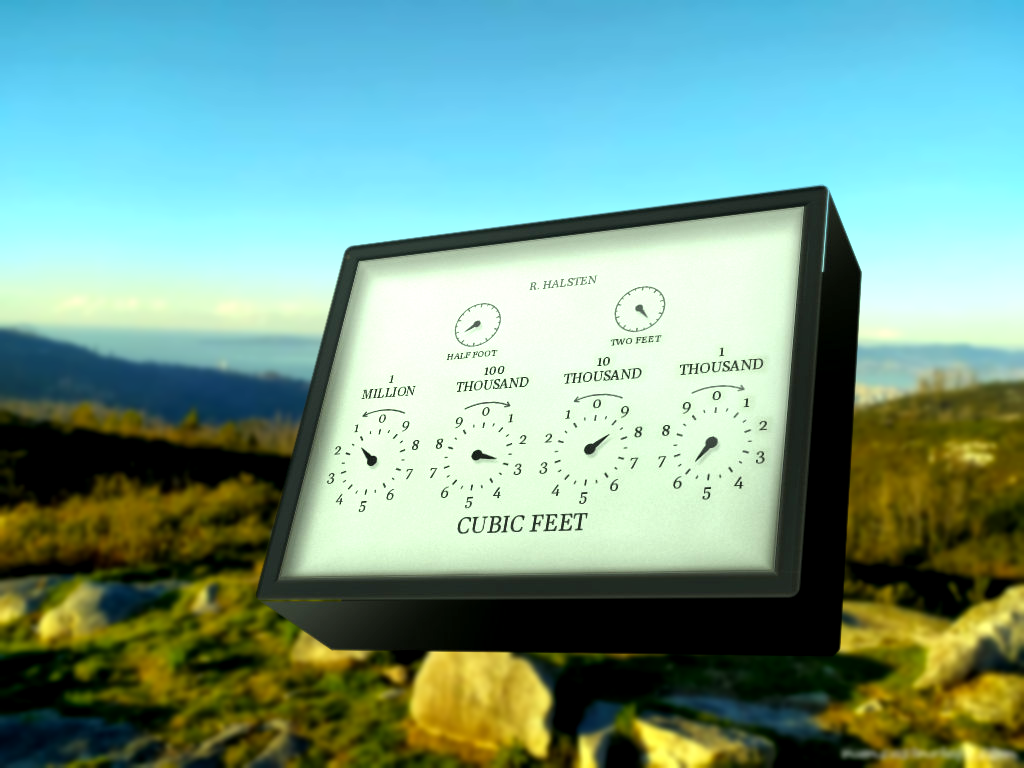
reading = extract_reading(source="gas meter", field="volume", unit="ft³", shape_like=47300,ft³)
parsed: 128600,ft³
